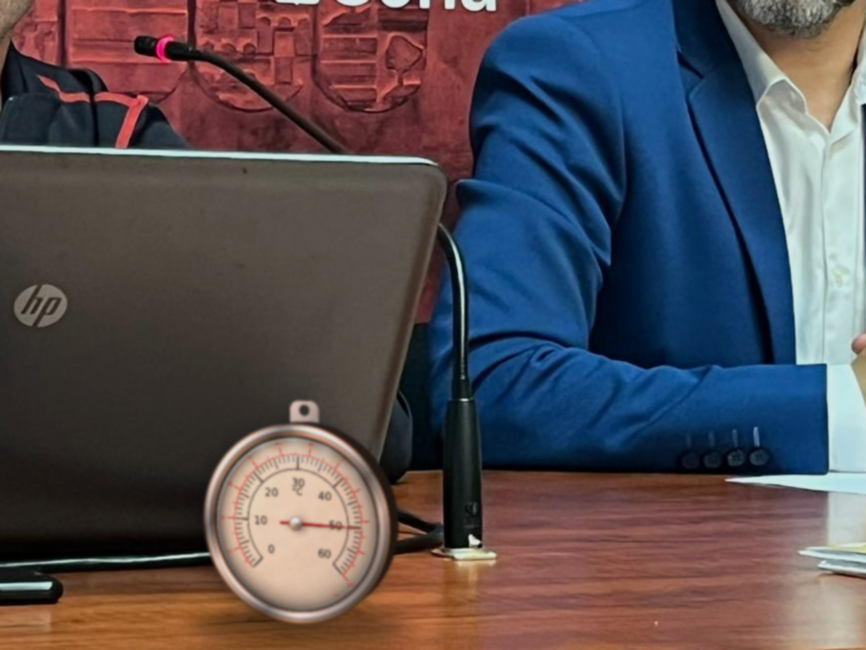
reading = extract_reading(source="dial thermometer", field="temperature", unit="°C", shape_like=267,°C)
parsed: 50,°C
